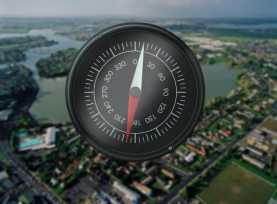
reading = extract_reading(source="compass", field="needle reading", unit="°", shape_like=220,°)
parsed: 190,°
